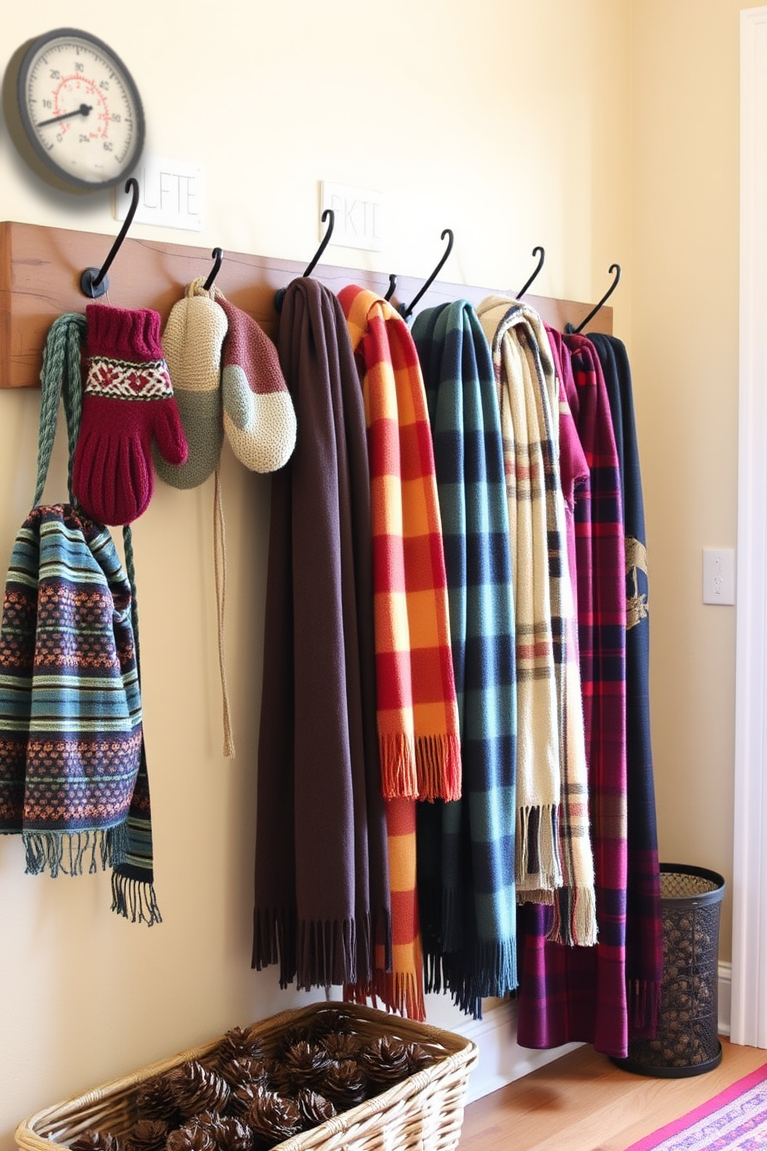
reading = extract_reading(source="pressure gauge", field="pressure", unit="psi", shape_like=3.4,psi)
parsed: 5,psi
